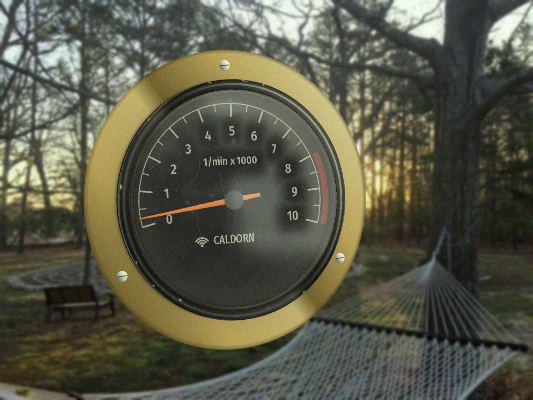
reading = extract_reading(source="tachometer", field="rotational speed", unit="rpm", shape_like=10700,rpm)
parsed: 250,rpm
